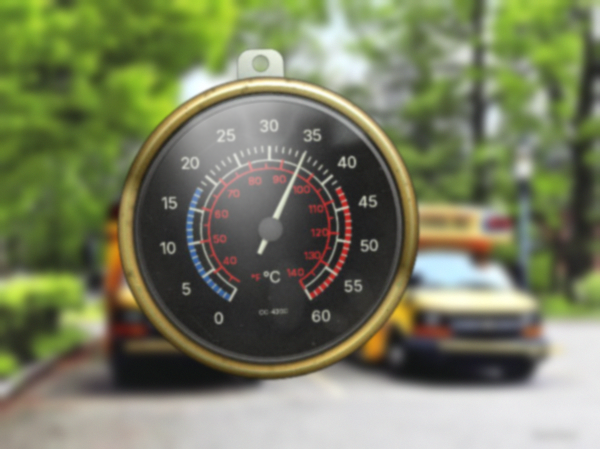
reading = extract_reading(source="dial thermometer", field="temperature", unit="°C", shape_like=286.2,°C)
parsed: 35,°C
